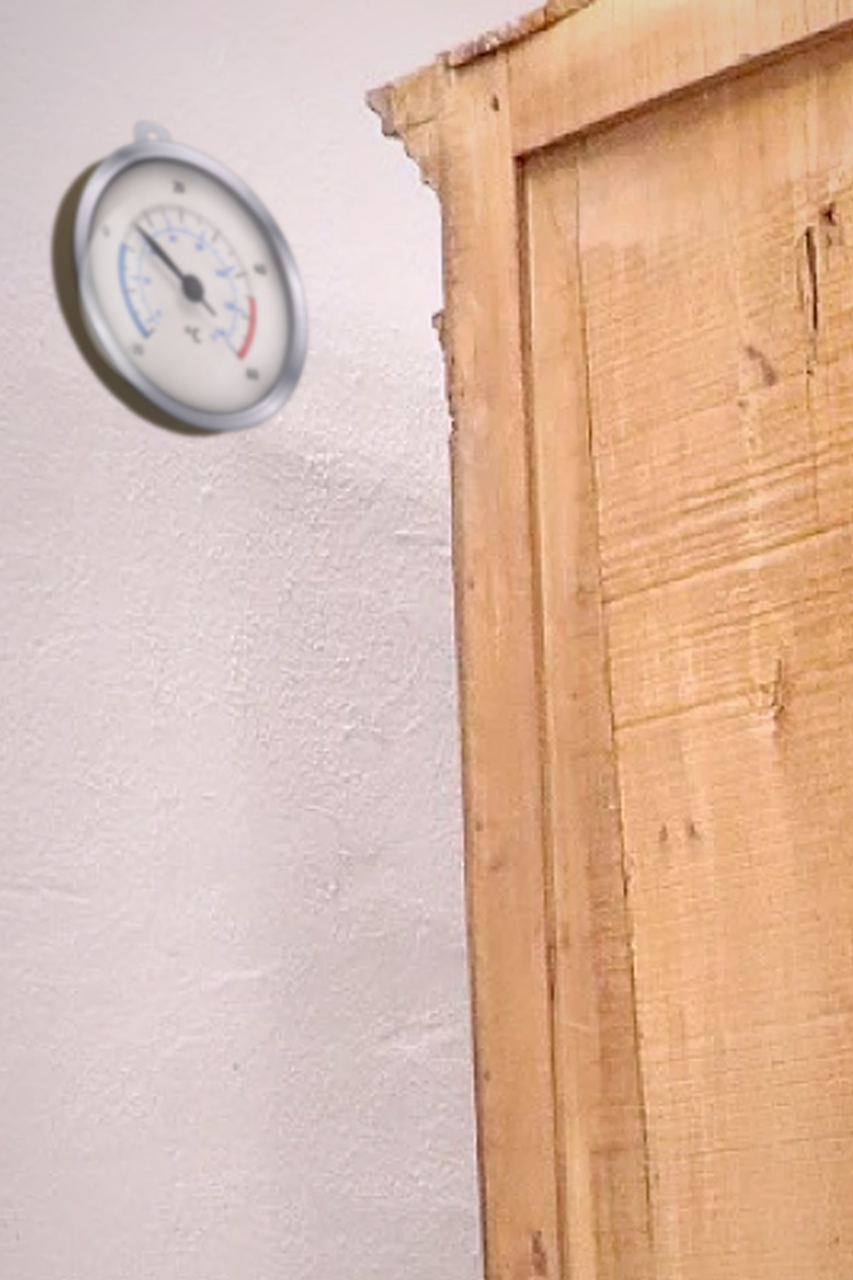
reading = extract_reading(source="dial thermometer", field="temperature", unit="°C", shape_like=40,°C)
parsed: 5,°C
